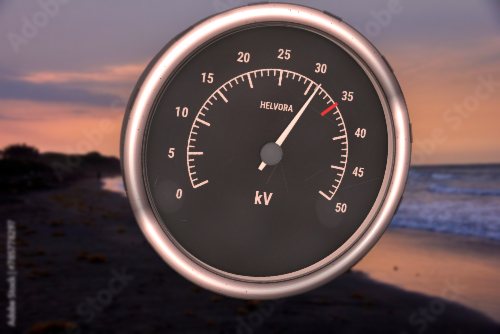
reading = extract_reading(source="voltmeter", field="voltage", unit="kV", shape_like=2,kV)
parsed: 31,kV
